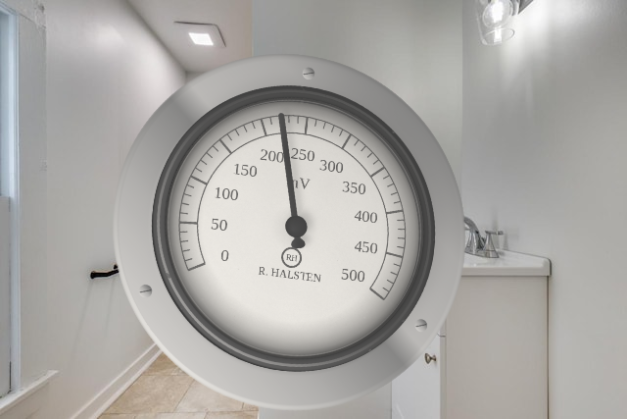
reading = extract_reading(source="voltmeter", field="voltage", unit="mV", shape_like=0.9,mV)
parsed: 220,mV
